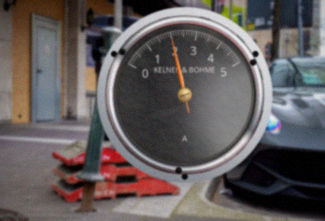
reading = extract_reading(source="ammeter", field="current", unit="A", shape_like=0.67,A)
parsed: 2,A
